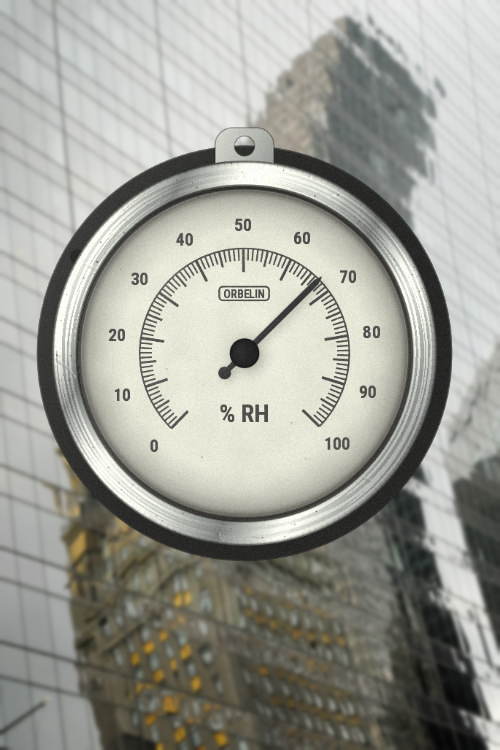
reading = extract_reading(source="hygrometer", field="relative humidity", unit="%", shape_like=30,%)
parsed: 67,%
